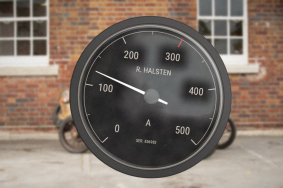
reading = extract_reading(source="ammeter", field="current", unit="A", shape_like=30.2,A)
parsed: 125,A
